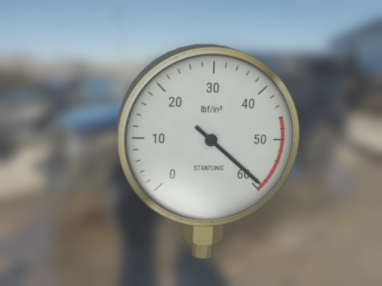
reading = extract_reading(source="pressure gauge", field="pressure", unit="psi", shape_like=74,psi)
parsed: 59,psi
